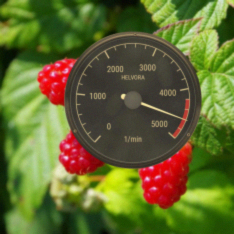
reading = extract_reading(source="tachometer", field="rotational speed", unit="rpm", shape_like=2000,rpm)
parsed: 4600,rpm
